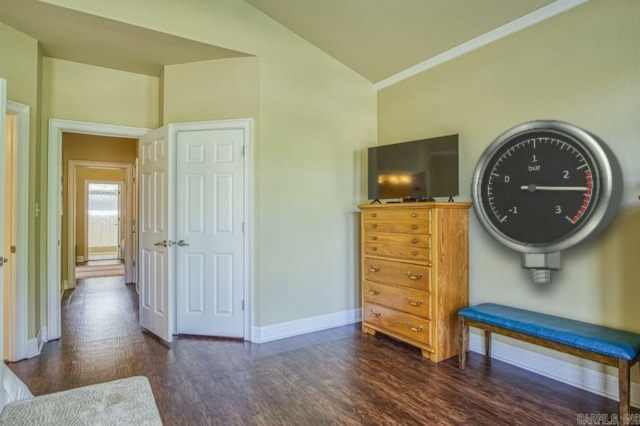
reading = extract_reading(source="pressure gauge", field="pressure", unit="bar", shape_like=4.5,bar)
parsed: 2.4,bar
